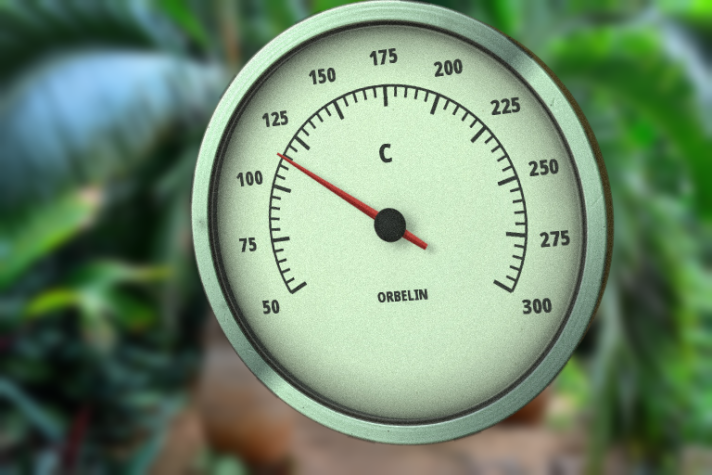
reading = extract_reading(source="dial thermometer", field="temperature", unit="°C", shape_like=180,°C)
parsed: 115,°C
